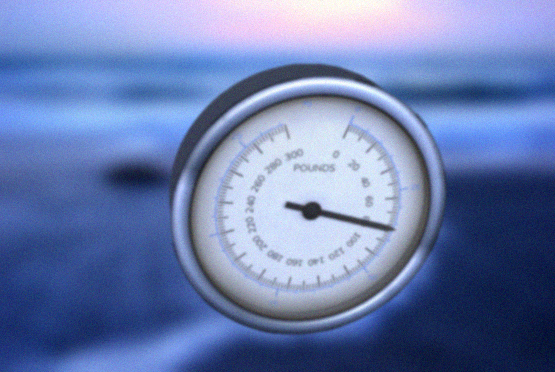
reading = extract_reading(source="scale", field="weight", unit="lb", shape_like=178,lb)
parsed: 80,lb
